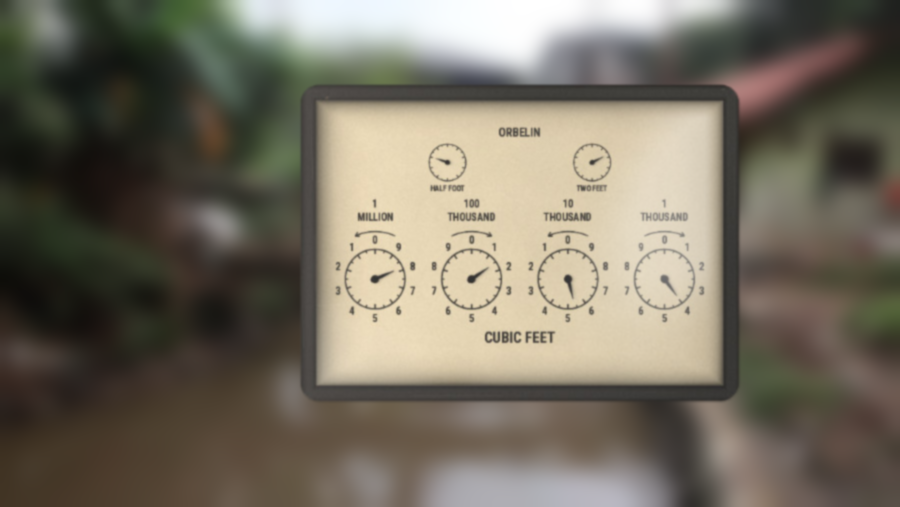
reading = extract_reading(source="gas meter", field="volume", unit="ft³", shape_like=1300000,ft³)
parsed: 815400,ft³
